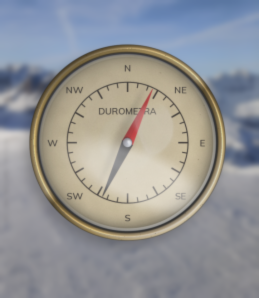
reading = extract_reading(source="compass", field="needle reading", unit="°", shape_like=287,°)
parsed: 25,°
